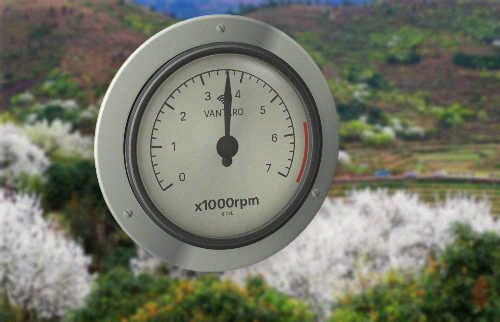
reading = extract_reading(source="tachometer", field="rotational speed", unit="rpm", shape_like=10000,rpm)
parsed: 3600,rpm
